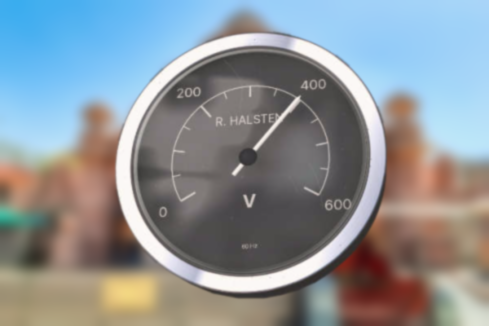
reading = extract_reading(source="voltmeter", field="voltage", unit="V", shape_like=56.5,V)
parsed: 400,V
